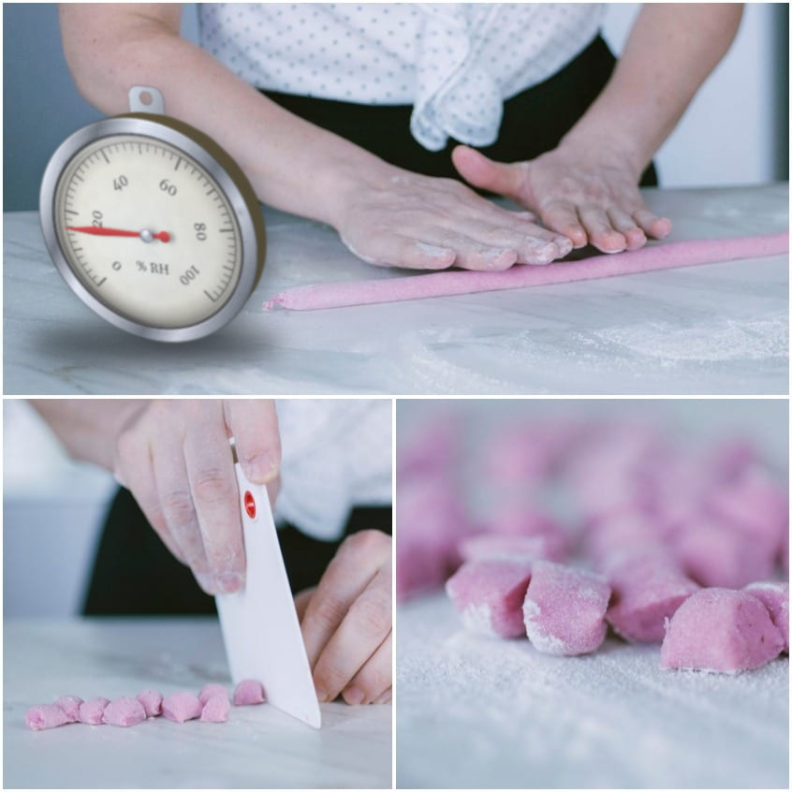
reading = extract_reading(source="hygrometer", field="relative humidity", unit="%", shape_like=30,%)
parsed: 16,%
